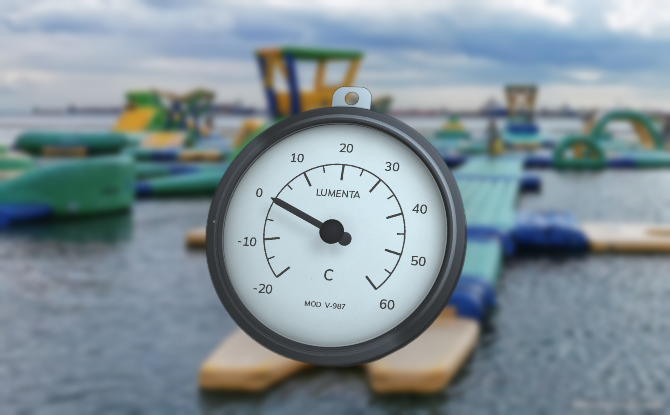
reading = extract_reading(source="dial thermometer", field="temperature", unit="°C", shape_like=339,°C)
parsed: 0,°C
